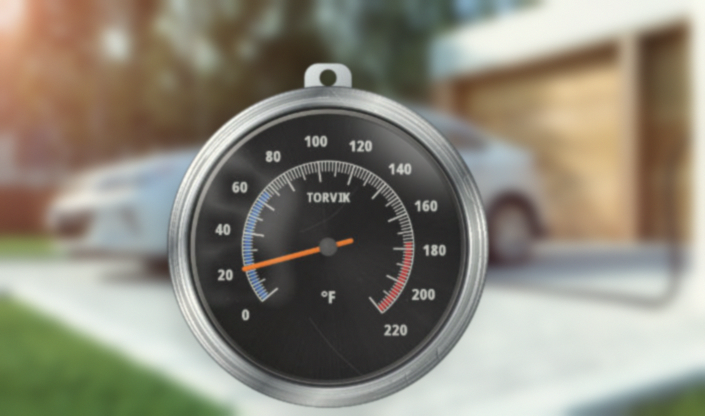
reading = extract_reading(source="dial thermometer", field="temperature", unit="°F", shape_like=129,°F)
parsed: 20,°F
